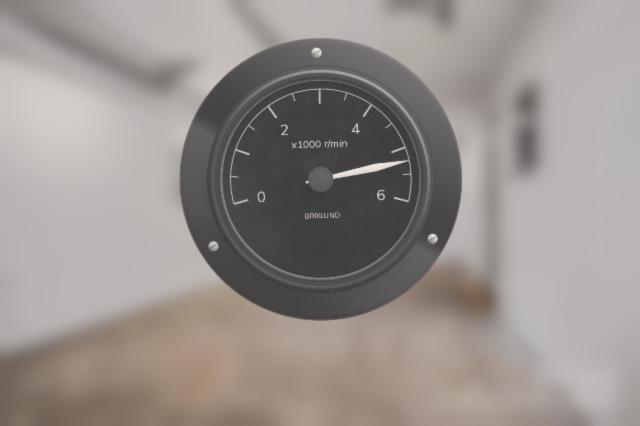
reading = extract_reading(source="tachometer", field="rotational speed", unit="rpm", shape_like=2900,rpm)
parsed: 5250,rpm
